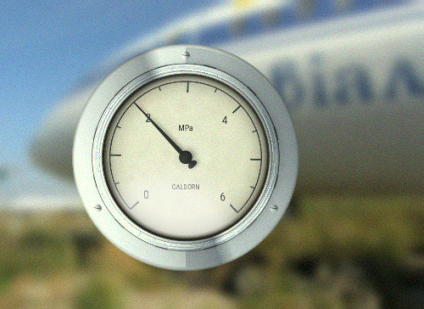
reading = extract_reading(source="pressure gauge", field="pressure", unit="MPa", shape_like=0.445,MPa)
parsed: 2,MPa
